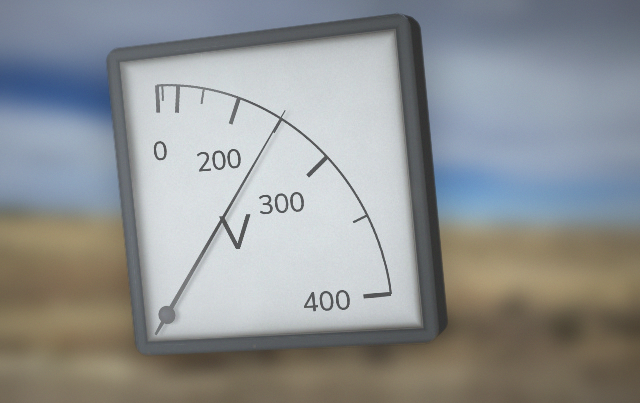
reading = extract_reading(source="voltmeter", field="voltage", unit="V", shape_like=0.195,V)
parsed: 250,V
